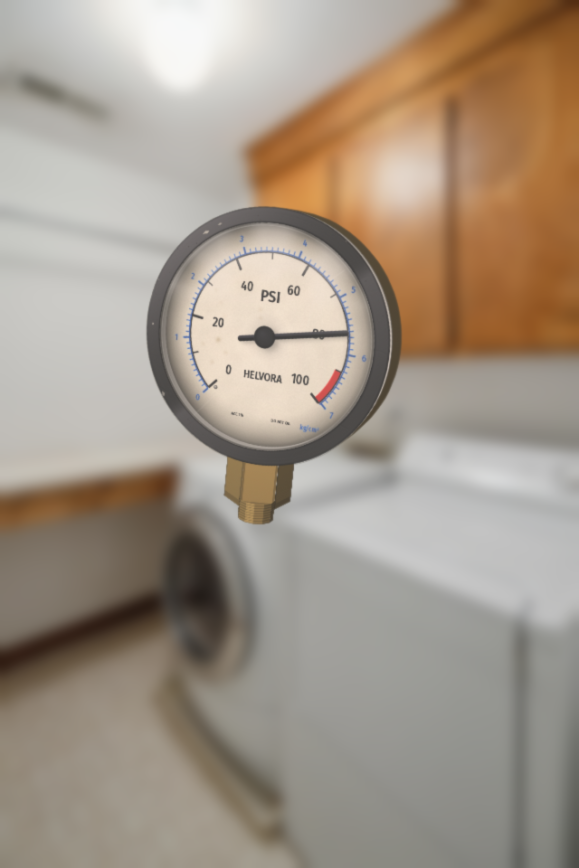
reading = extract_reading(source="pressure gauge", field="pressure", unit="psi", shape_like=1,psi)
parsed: 80,psi
